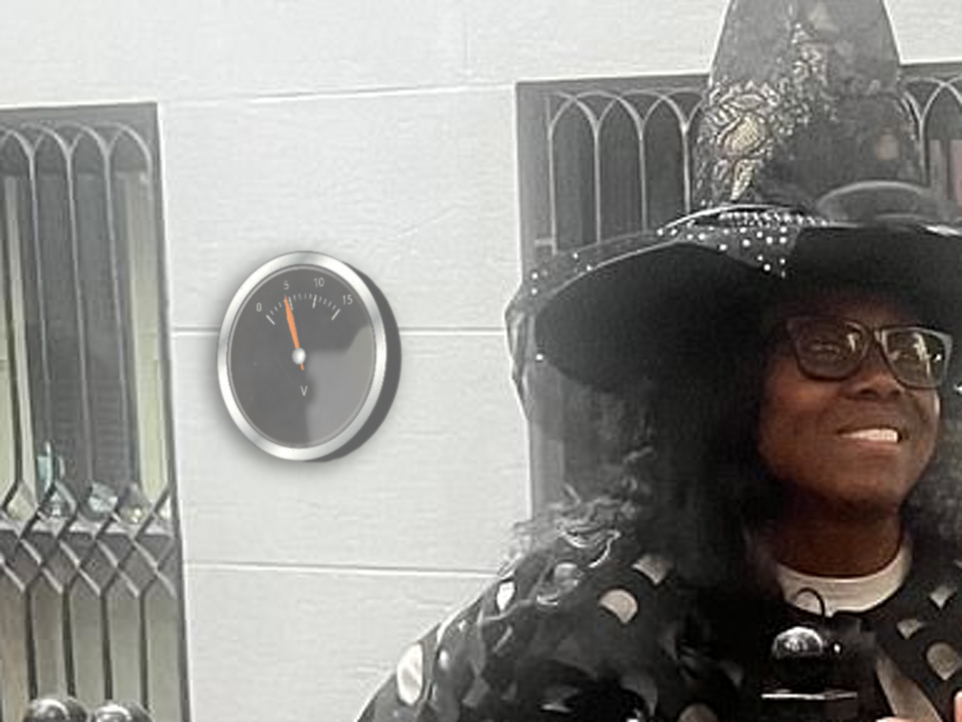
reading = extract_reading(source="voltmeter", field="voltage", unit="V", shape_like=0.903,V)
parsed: 5,V
